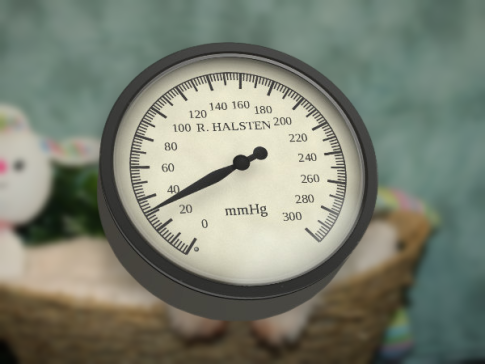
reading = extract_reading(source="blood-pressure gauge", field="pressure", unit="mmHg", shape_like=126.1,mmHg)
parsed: 30,mmHg
